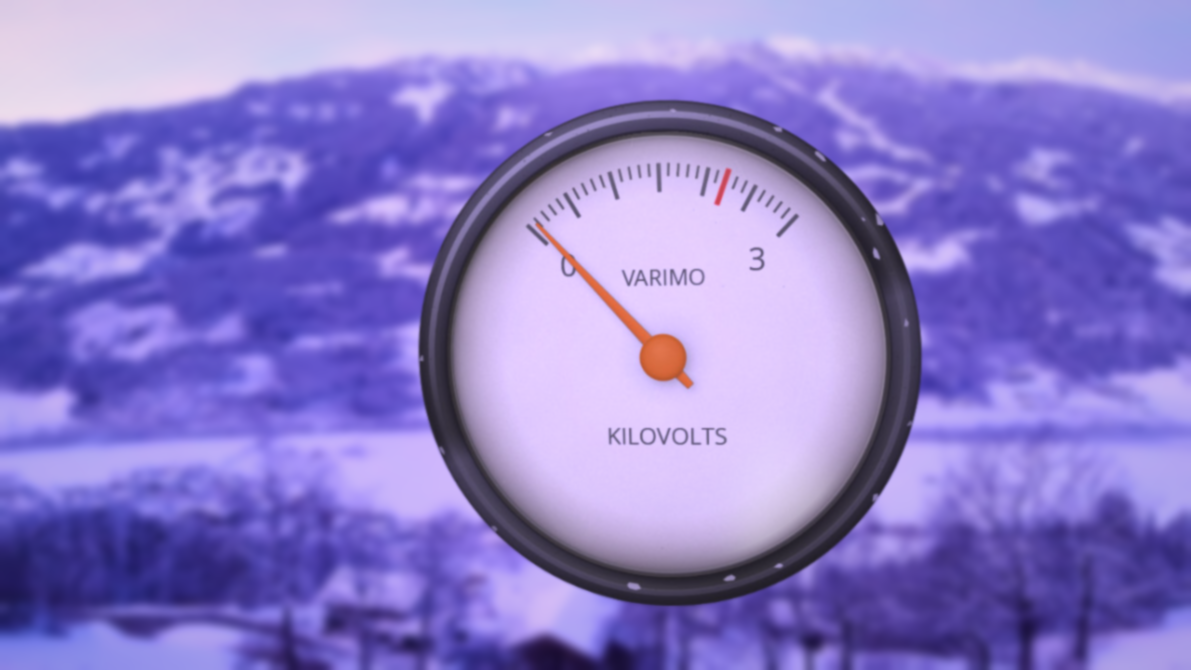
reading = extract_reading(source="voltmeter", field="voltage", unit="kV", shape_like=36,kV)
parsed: 0.1,kV
